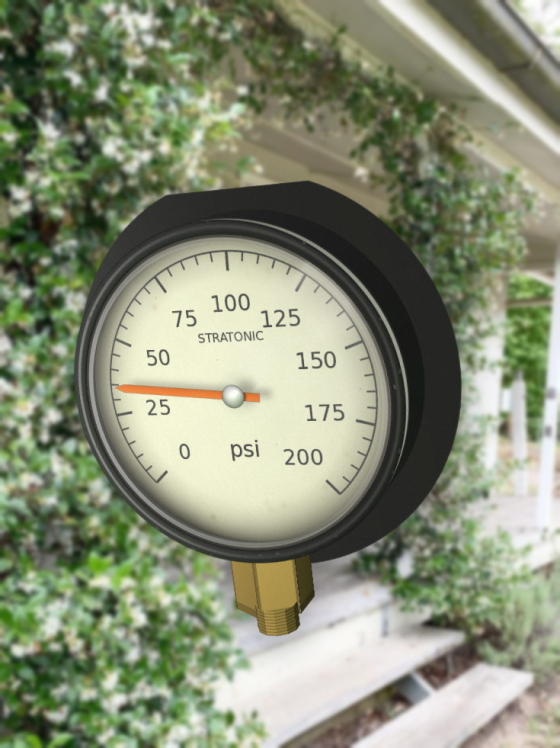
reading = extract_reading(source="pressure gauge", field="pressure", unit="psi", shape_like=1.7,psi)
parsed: 35,psi
